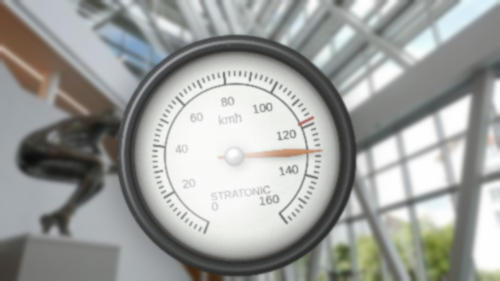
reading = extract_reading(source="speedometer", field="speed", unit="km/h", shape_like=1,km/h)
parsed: 130,km/h
